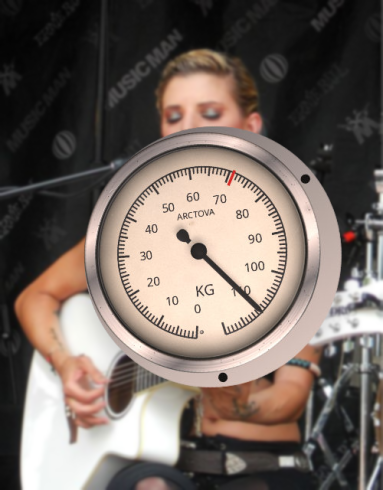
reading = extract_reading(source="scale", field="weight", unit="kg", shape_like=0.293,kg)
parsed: 110,kg
